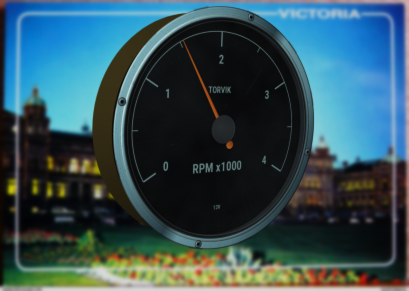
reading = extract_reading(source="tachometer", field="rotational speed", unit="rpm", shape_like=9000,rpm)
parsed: 1500,rpm
